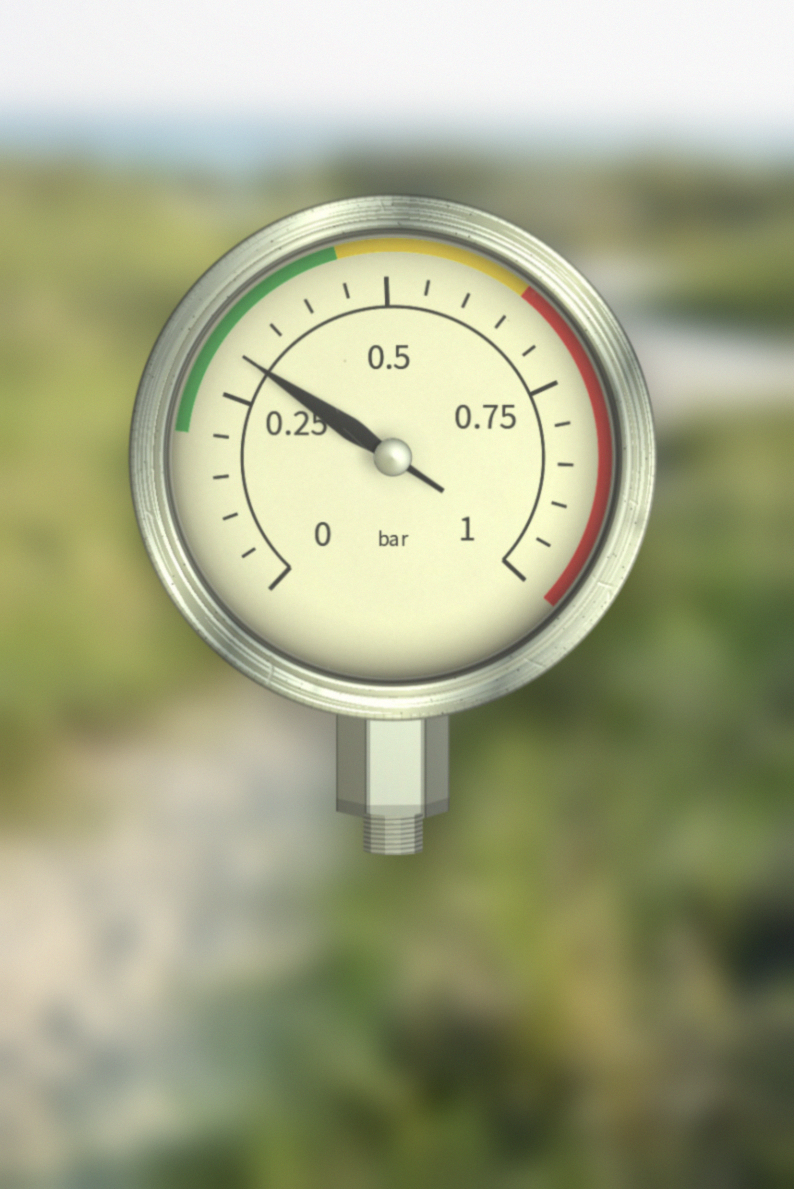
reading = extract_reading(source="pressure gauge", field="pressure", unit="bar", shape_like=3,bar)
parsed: 0.3,bar
